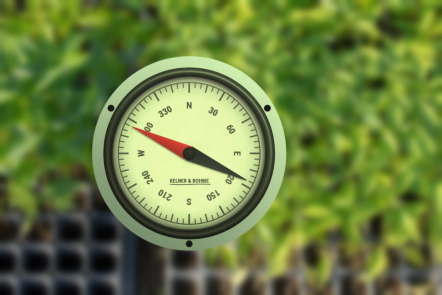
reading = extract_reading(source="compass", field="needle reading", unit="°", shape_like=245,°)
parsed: 295,°
